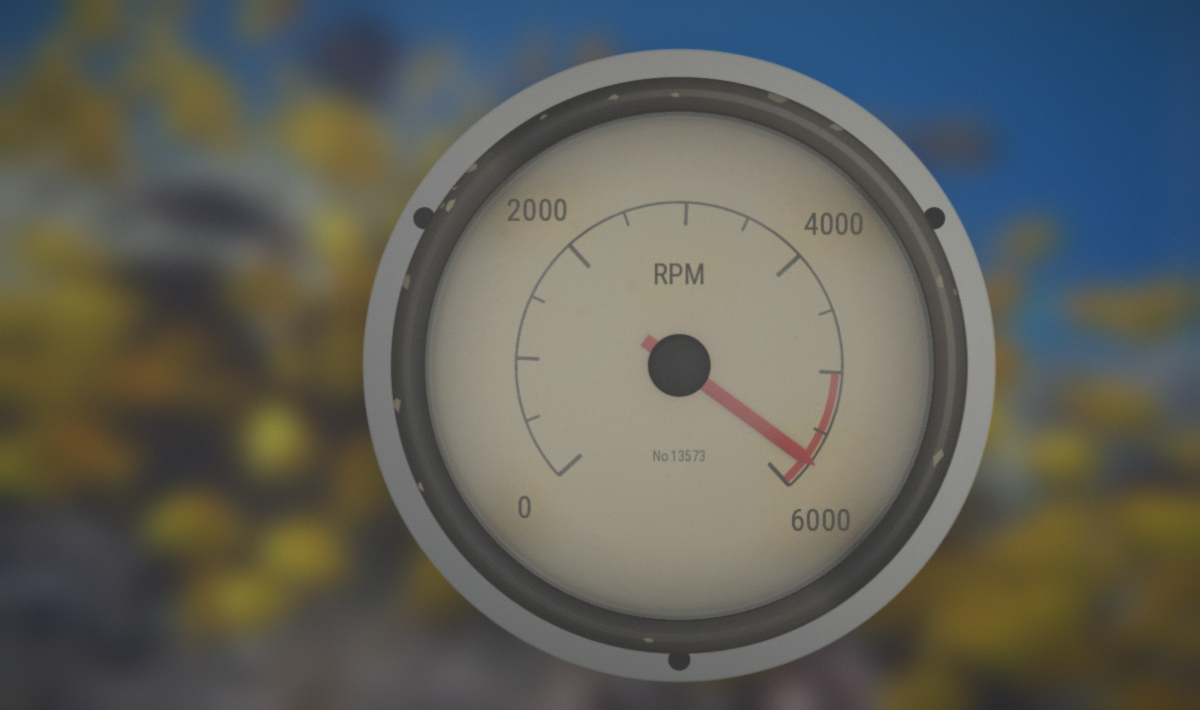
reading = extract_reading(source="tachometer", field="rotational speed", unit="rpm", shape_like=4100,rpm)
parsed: 5750,rpm
